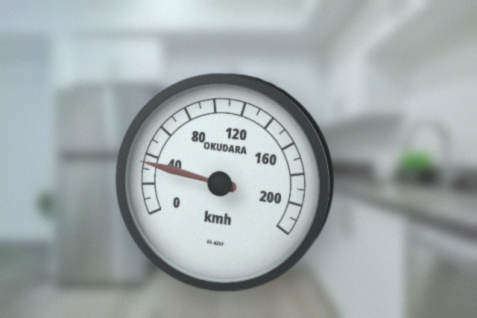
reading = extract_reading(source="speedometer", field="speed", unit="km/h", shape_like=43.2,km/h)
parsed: 35,km/h
